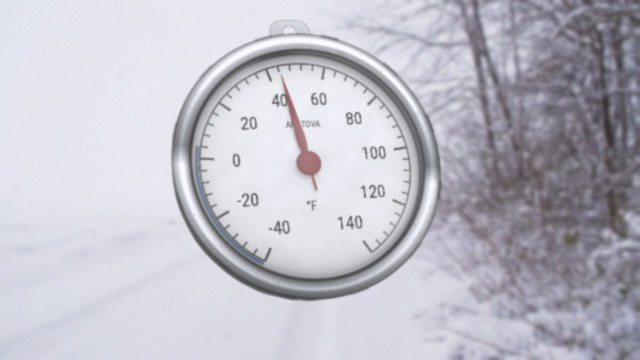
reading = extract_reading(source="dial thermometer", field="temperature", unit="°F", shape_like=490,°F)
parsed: 44,°F
